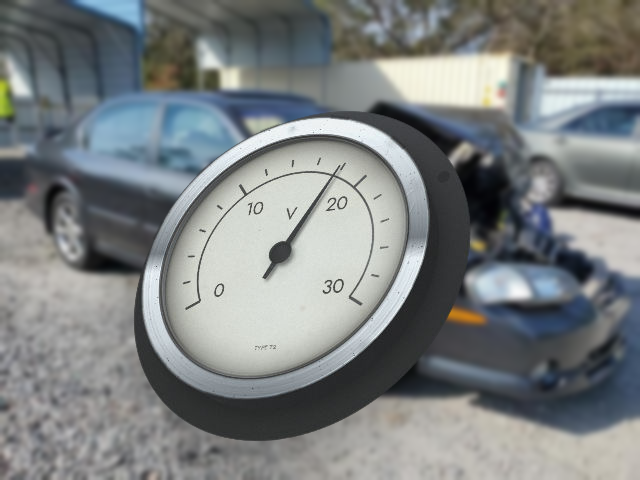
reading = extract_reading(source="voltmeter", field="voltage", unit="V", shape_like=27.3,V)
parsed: 18,V
